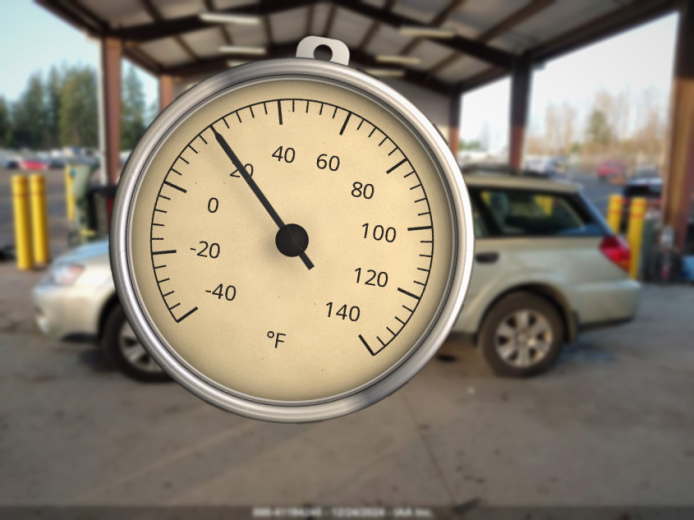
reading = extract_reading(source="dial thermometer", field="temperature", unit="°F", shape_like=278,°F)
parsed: 20,°F
